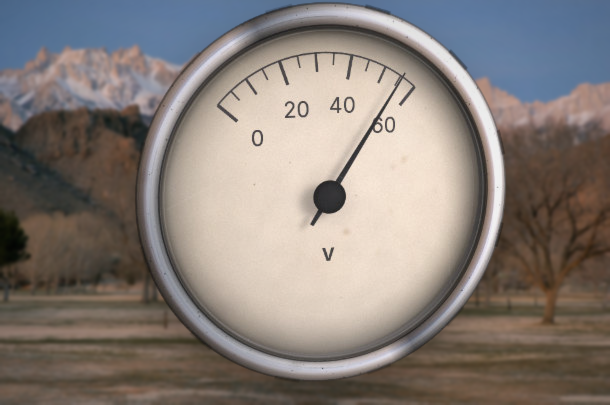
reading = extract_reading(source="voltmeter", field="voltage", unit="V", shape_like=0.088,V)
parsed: 55,V
